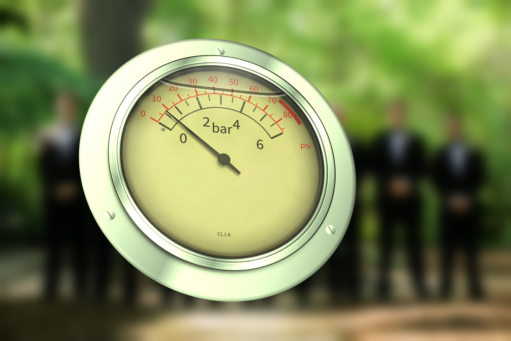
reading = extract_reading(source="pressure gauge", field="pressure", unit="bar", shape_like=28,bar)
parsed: 0.5,bar
